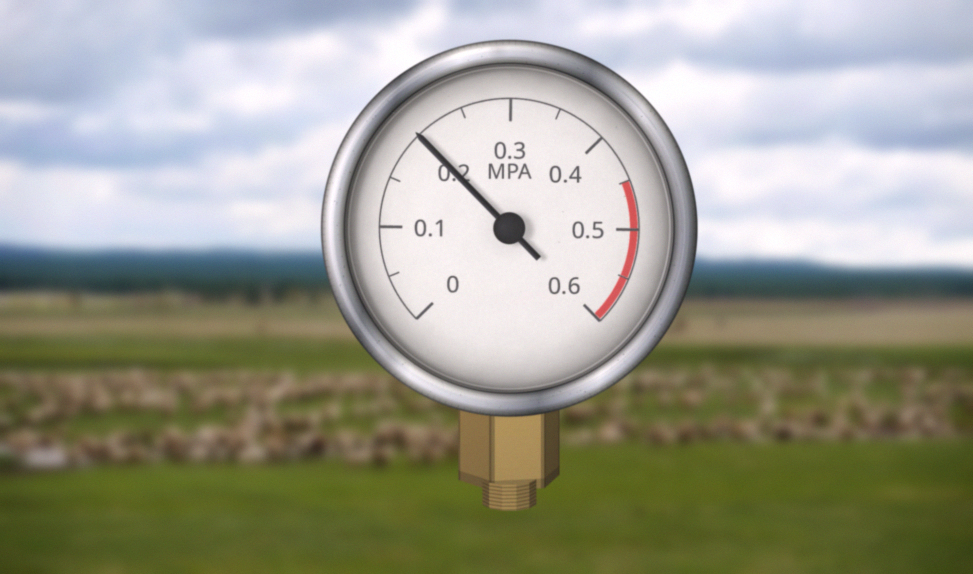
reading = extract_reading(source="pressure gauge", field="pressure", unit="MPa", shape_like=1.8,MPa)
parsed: 0.2,MPa
